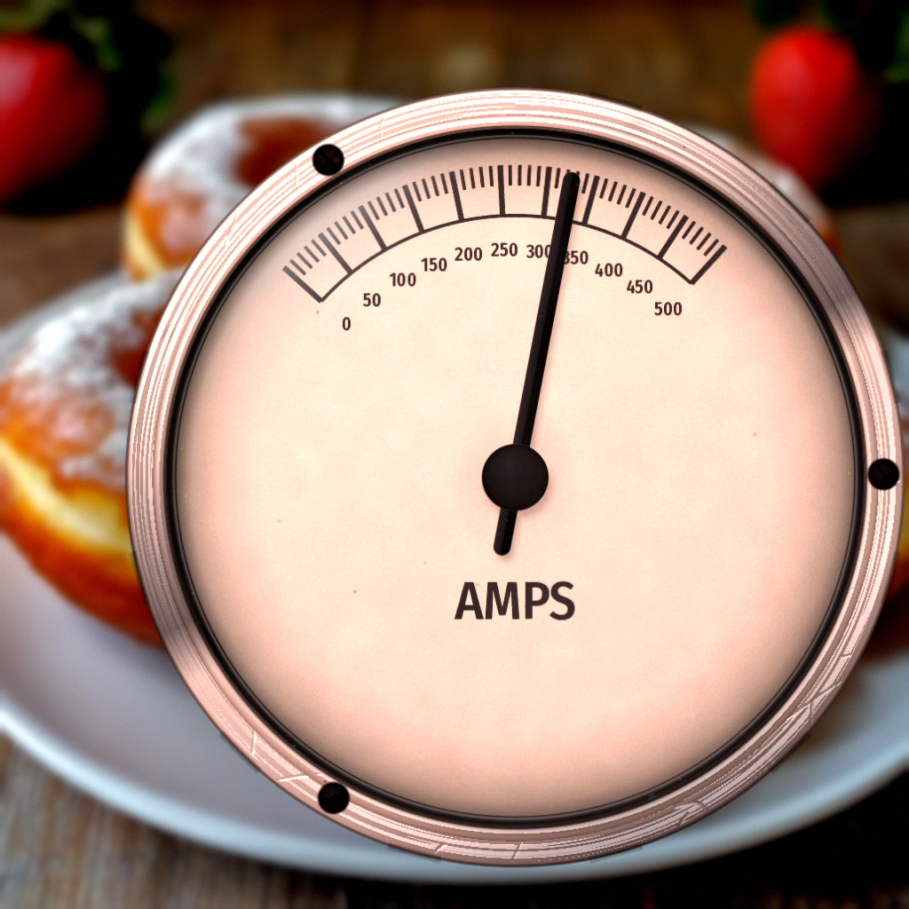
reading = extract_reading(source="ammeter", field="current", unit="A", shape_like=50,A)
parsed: 325,A
